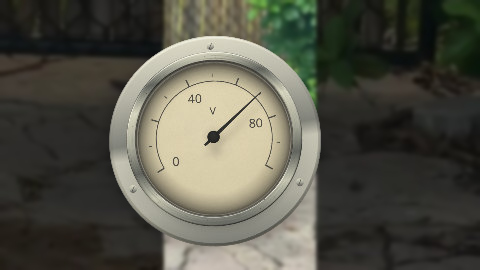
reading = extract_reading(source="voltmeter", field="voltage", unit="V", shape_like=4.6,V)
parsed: 70,V
